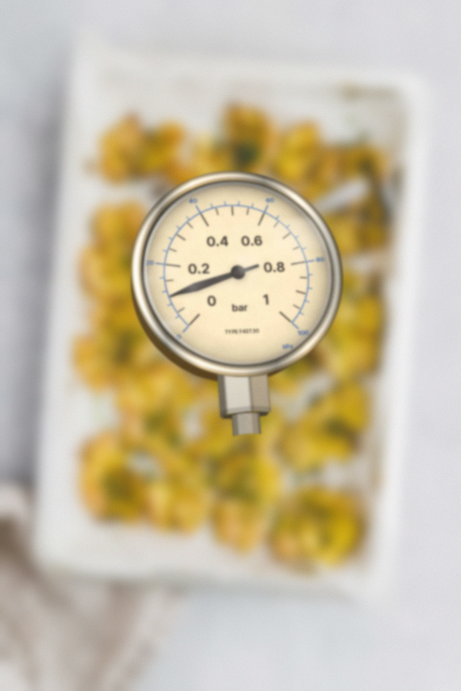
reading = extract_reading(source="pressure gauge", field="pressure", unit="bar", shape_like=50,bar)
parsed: 0.1,bar
